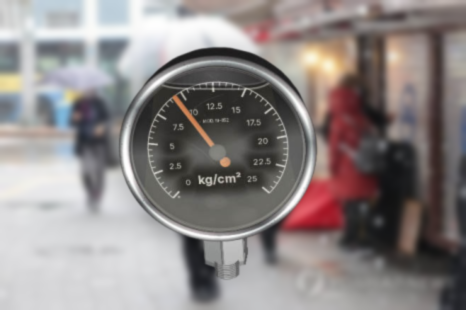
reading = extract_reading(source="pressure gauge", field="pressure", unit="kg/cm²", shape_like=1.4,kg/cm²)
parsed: 9.5,kg/cm²
